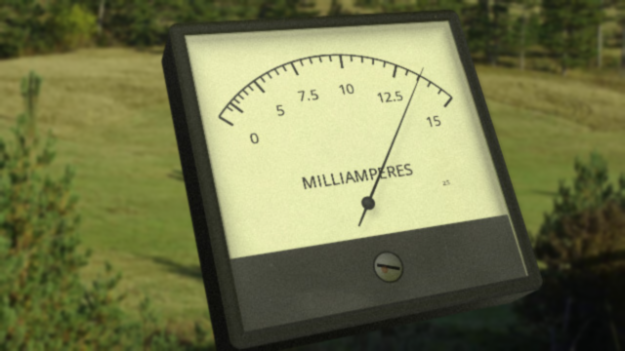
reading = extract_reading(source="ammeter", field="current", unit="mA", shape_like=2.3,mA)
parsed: 13.5,mA
